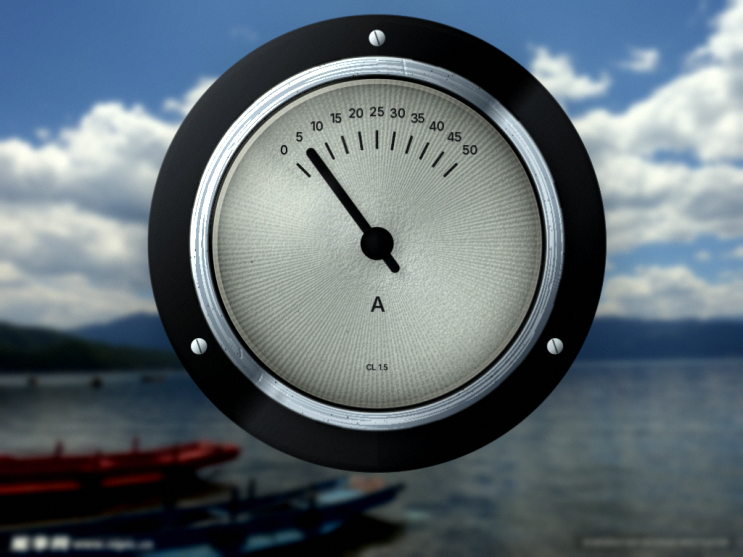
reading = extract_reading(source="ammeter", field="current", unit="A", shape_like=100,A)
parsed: 5,A
